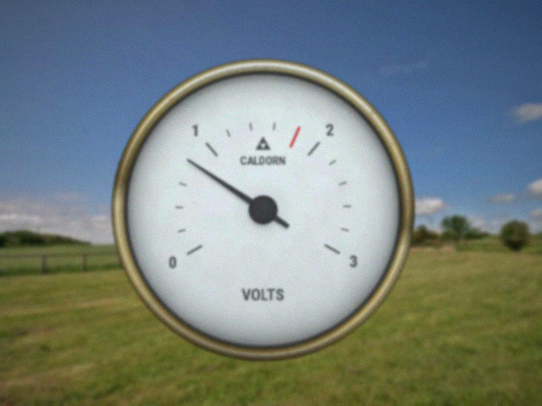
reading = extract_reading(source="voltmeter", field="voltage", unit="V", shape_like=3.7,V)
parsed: 0.8,V
